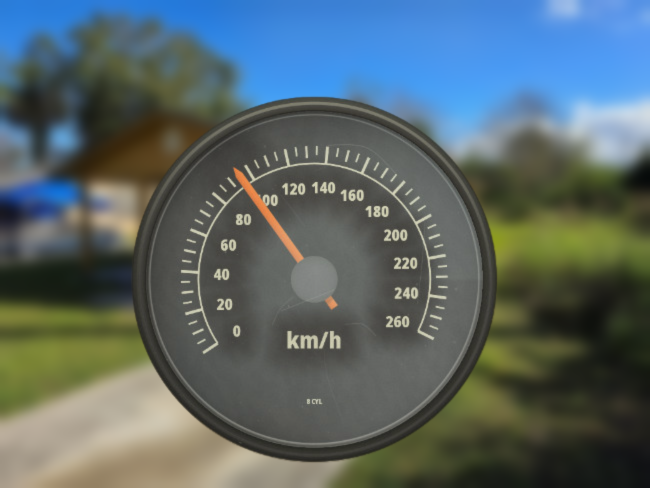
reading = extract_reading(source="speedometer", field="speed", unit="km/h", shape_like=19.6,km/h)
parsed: 95,km/h
